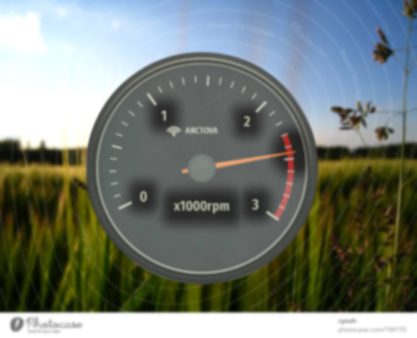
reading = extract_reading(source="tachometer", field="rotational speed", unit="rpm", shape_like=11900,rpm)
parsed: 2450,rpm
